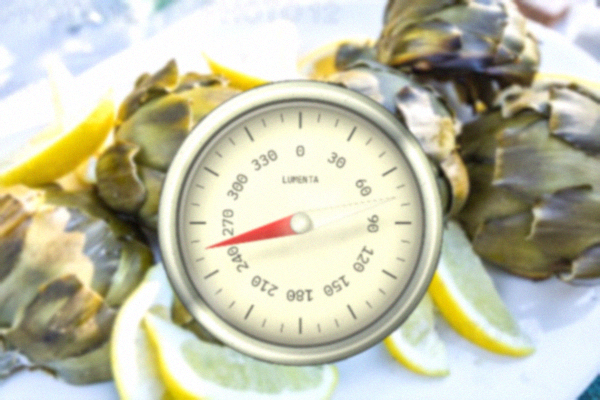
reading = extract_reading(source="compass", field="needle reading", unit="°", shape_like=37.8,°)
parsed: 255,°
